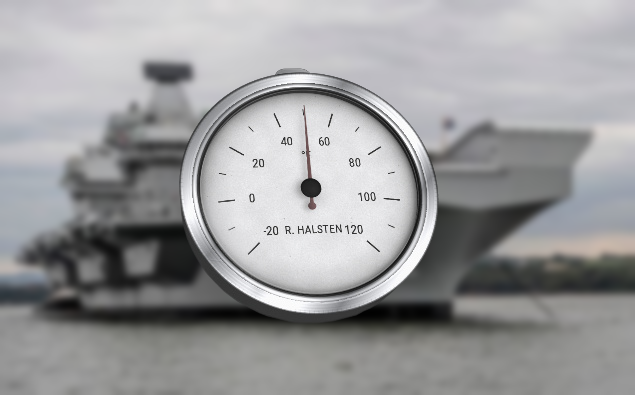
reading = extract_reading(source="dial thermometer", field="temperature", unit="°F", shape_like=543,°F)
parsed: 50,°F
